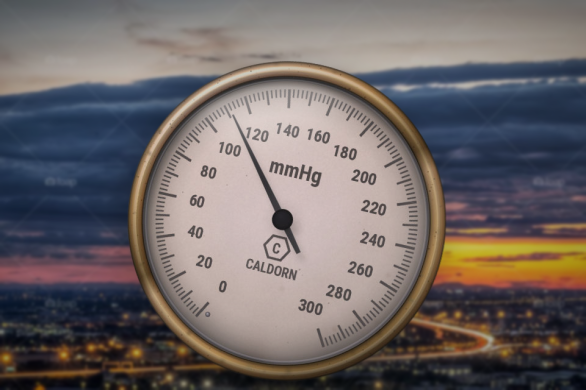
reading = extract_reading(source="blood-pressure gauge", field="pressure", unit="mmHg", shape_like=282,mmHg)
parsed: 112,mmHg
